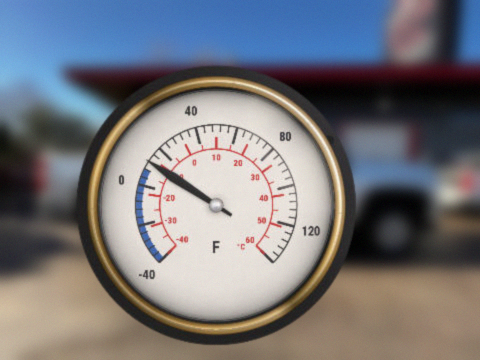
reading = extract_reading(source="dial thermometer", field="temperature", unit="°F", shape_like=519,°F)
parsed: 12,°F
